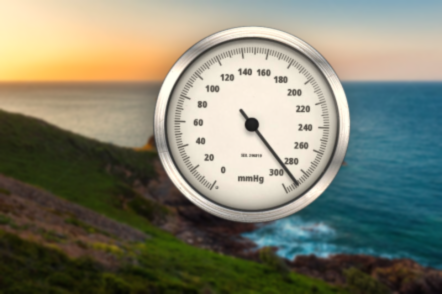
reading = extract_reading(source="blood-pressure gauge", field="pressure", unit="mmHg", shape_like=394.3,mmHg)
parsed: 290,mmHg
